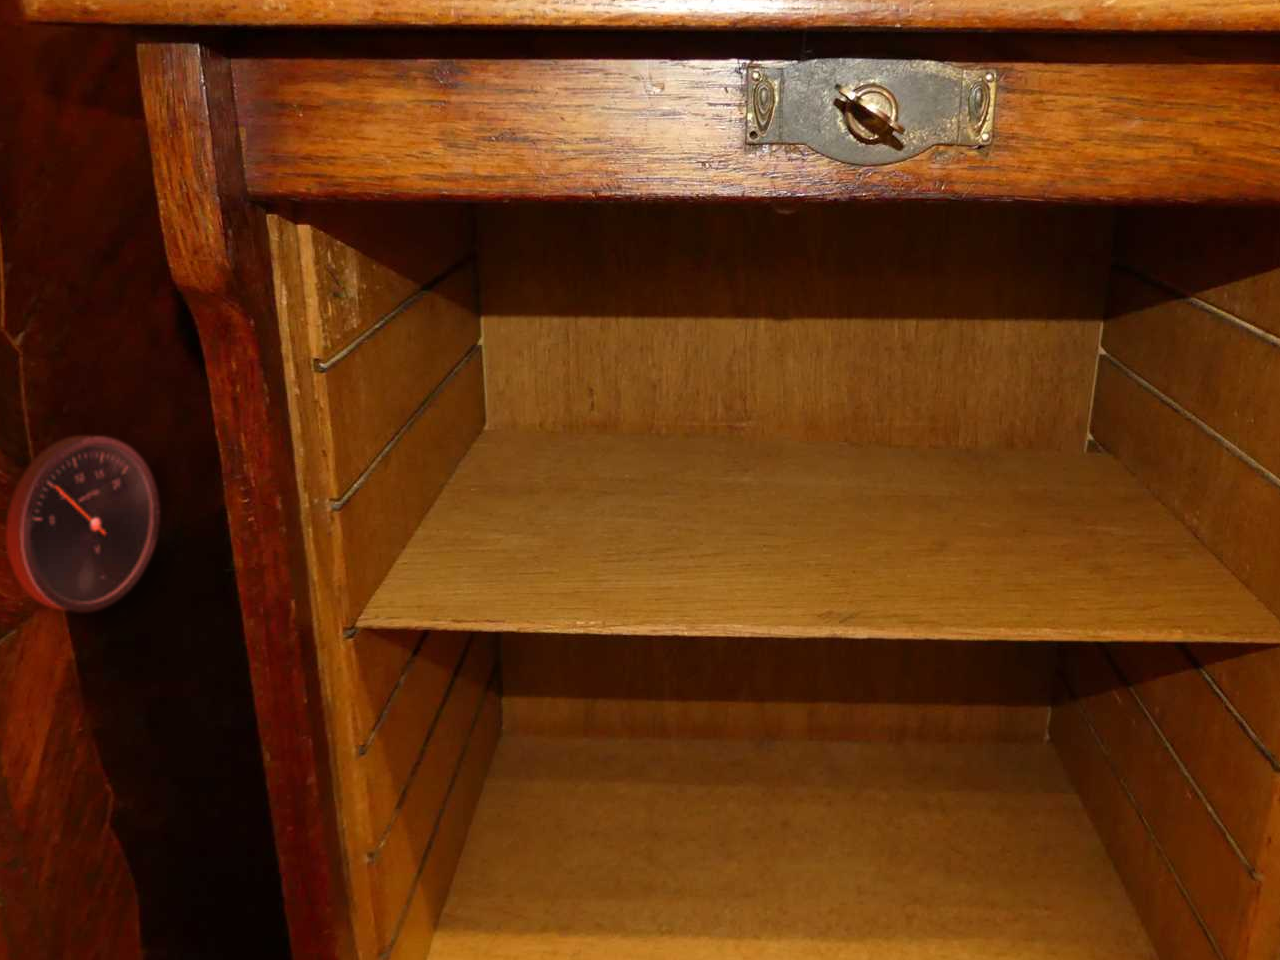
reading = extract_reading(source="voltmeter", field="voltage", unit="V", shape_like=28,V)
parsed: 5,V
